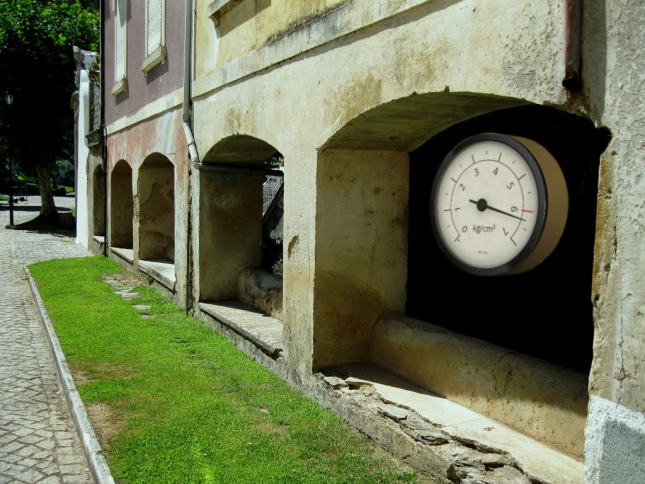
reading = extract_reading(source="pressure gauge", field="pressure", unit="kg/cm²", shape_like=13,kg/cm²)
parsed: 6.25,kg/cm²
